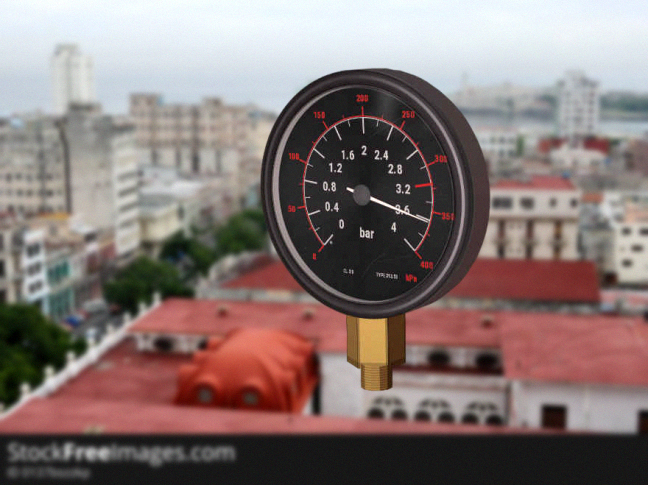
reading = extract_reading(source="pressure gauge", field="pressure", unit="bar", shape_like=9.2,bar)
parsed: 3.6,bar
